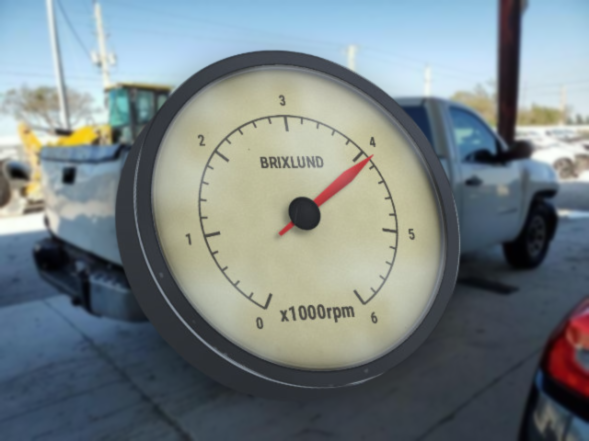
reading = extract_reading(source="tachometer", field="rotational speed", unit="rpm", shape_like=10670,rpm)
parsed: 4100,rpm
